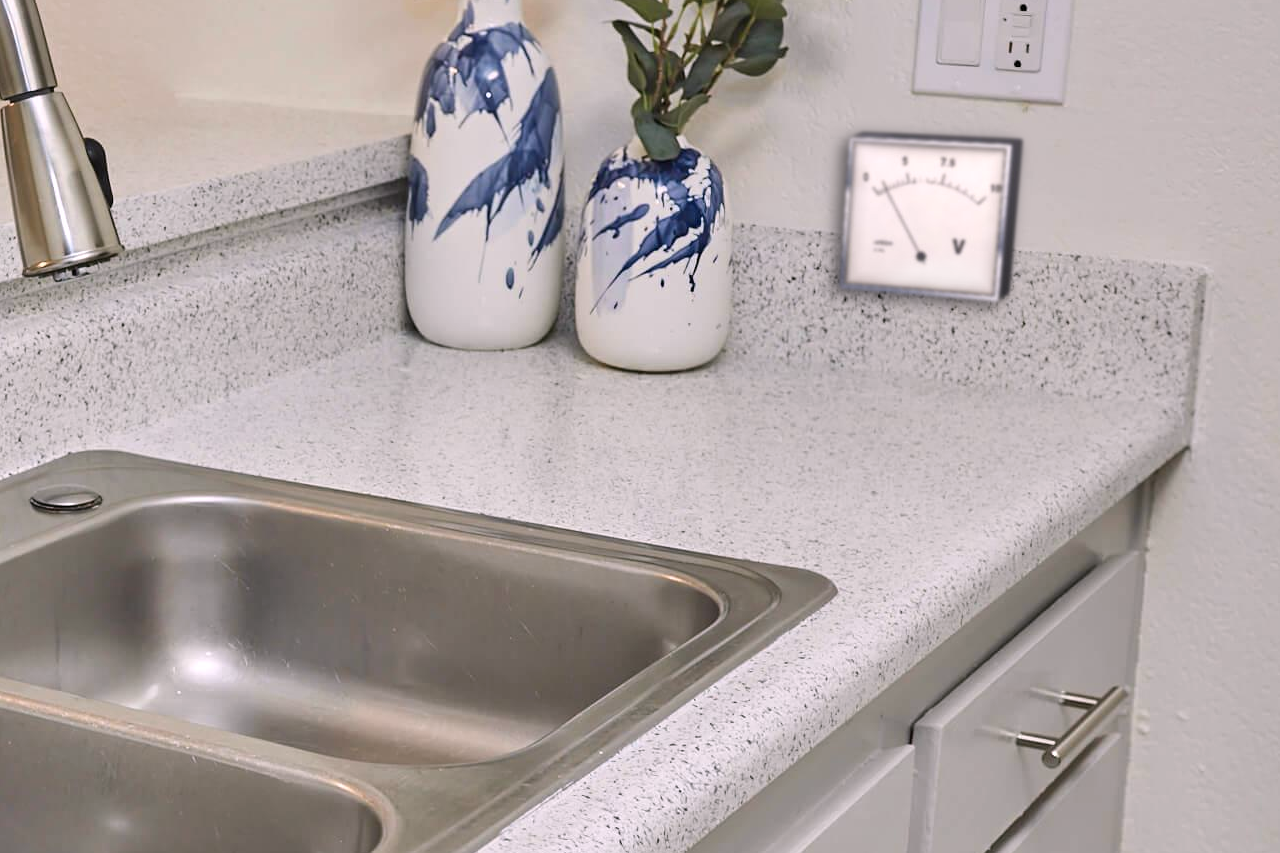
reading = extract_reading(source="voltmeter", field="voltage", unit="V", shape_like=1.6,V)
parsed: 2.5,V
